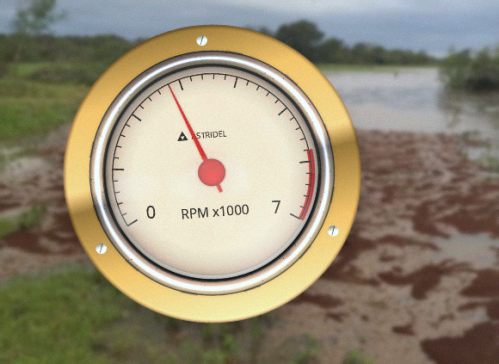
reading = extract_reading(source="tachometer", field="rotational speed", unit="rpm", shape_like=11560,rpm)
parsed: 2800,rpm
